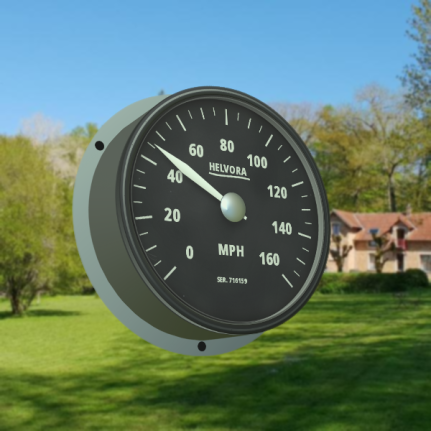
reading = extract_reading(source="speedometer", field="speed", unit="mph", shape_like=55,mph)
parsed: 45,mph
